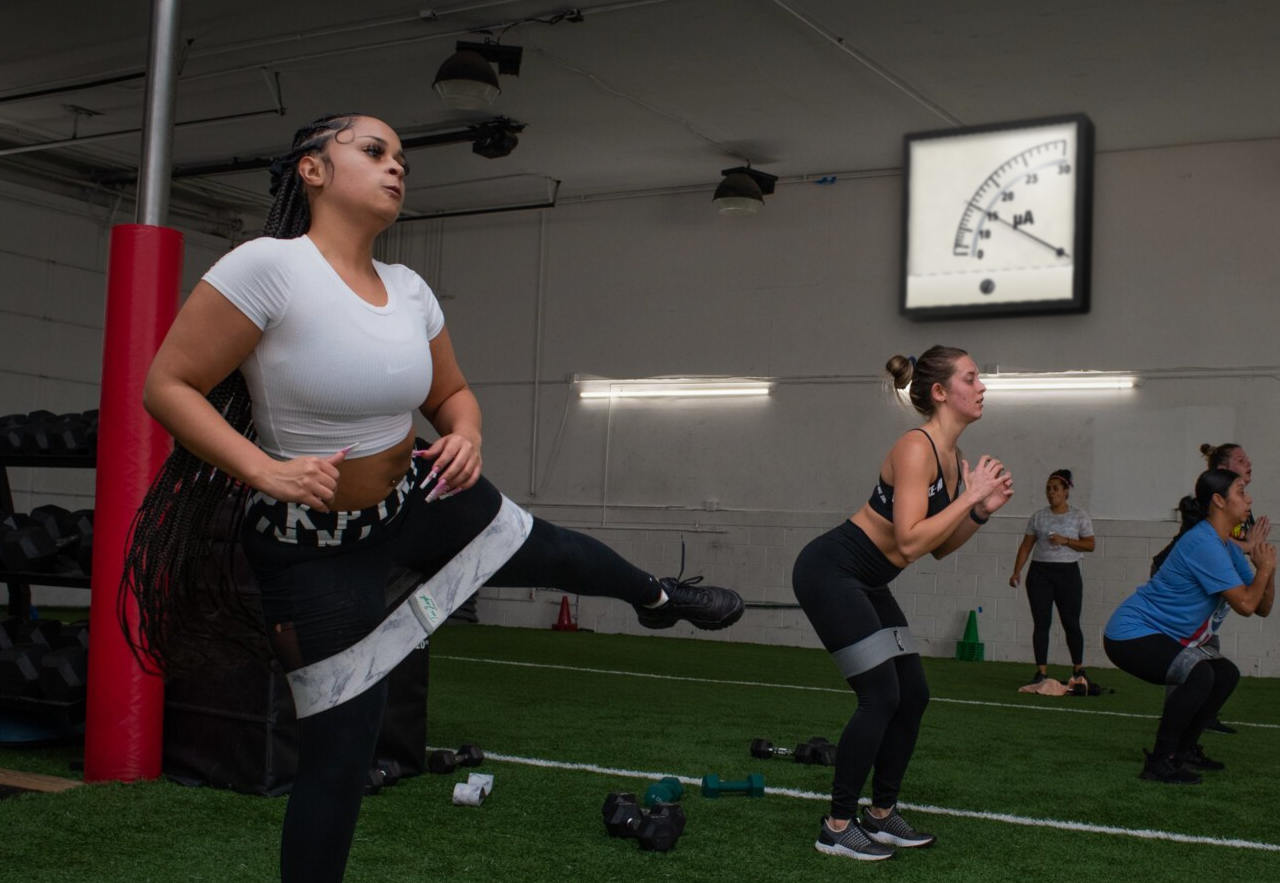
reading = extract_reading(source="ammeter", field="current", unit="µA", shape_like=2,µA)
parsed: 15,µA
